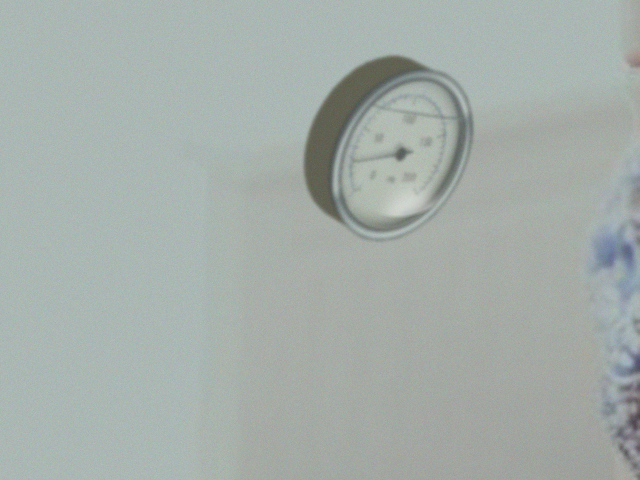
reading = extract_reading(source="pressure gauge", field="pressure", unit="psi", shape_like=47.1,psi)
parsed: 25,psi
